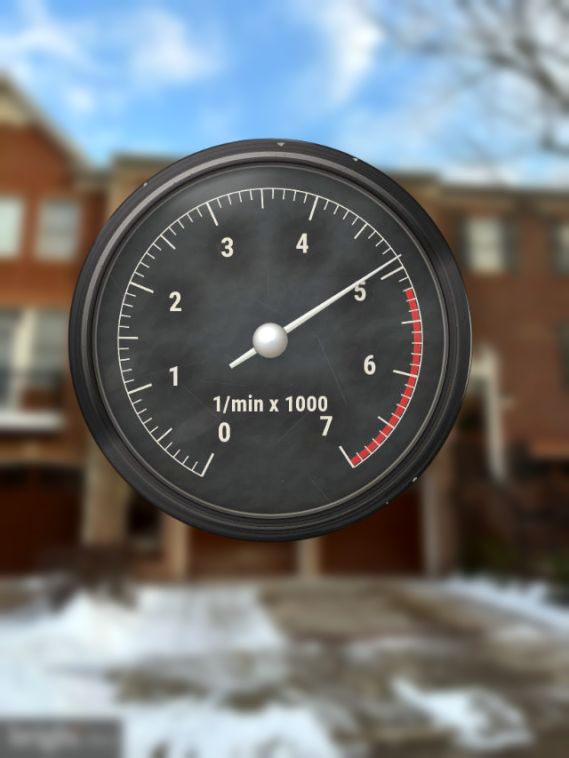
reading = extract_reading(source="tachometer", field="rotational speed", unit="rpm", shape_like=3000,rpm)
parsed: 4900,rpm
